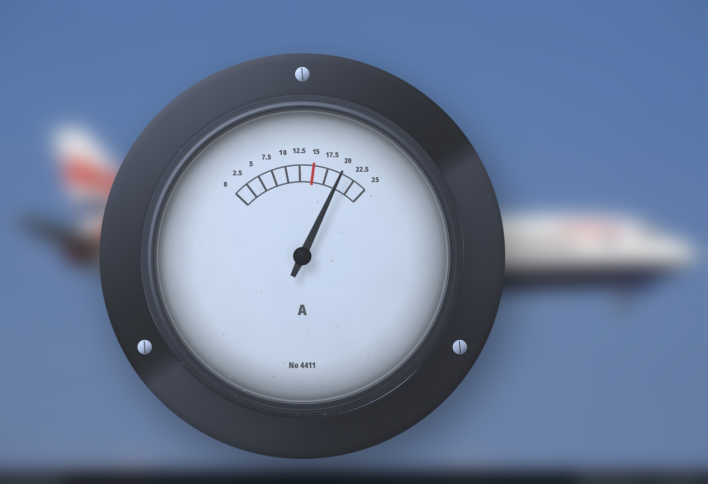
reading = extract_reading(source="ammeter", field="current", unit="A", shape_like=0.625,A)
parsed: 20,A
